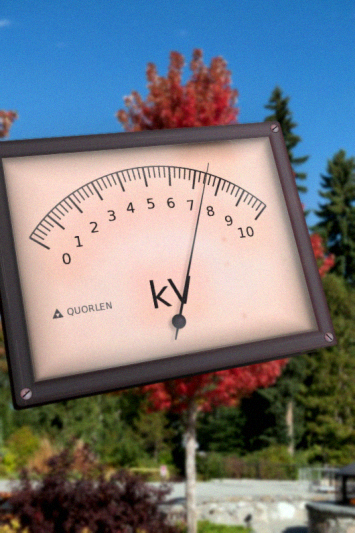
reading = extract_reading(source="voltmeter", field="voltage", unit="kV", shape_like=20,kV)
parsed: 7.4,kV
